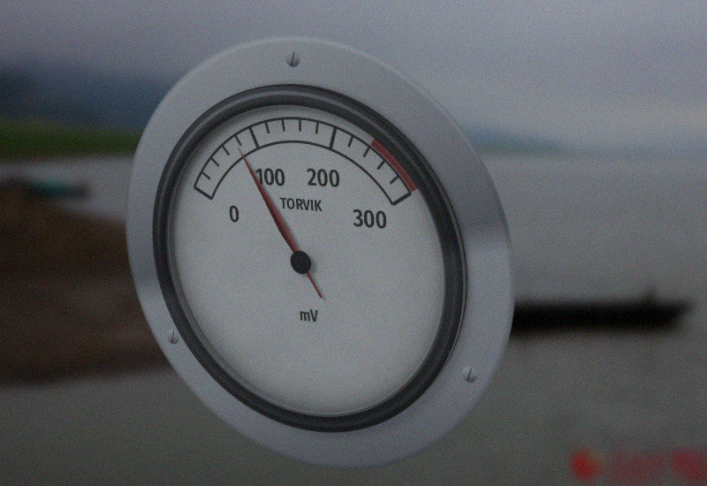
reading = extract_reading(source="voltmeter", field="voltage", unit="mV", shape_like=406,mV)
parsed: 80,mV
